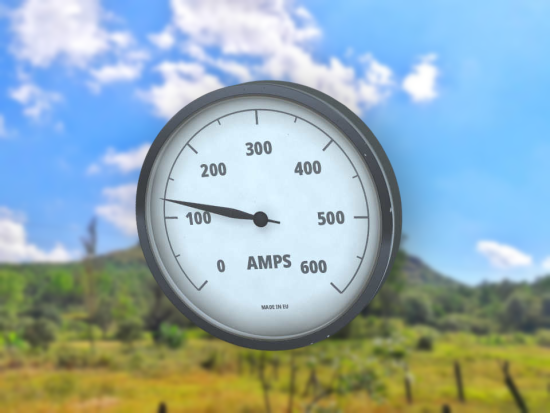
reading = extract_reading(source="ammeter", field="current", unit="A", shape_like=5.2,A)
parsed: 125,A
